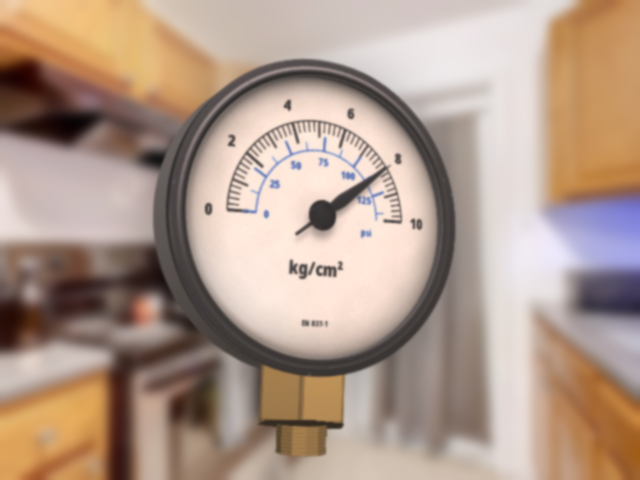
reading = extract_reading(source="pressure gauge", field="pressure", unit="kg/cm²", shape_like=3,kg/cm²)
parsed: 8,kg/cm²
